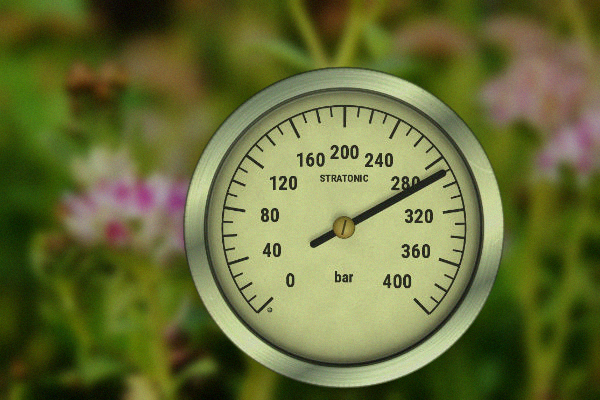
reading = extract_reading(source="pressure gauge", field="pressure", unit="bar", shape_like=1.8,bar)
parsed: 290,bar
